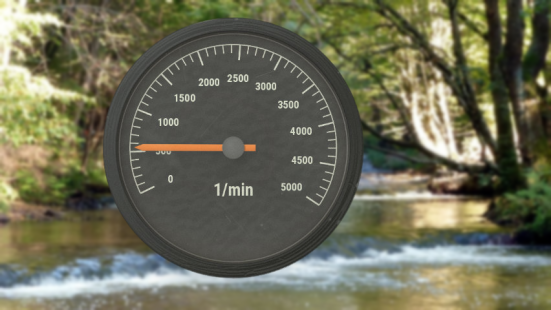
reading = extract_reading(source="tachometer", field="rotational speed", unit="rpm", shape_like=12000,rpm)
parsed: 550,rpm
